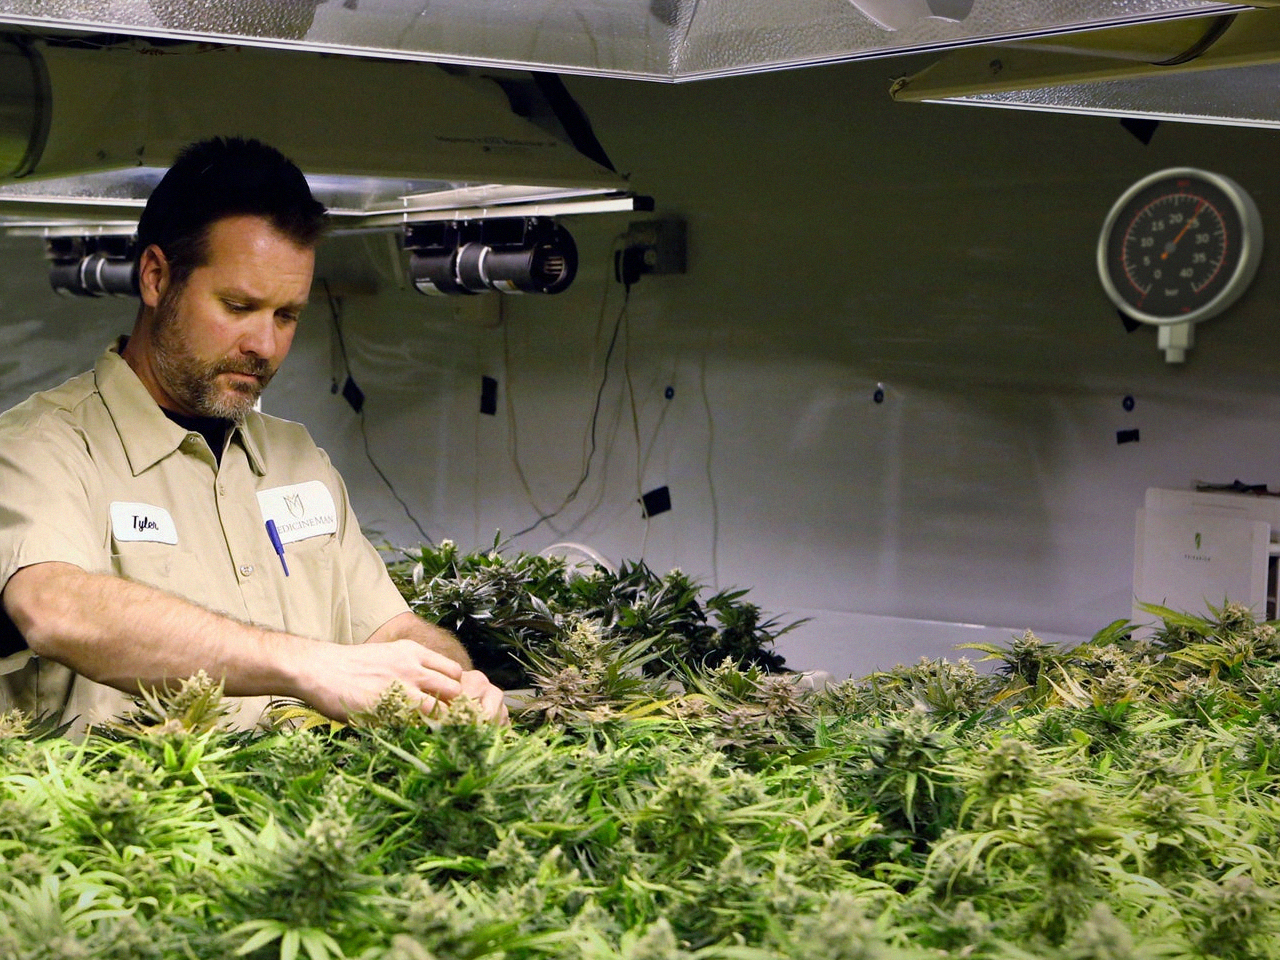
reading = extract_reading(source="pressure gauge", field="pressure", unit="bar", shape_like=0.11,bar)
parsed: 25,bar
